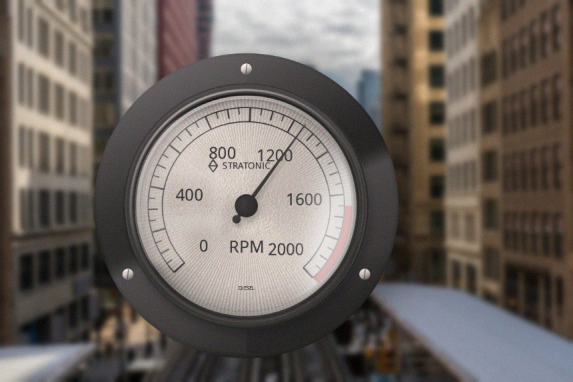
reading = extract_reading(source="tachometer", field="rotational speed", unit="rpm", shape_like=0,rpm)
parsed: 1250,rpm
